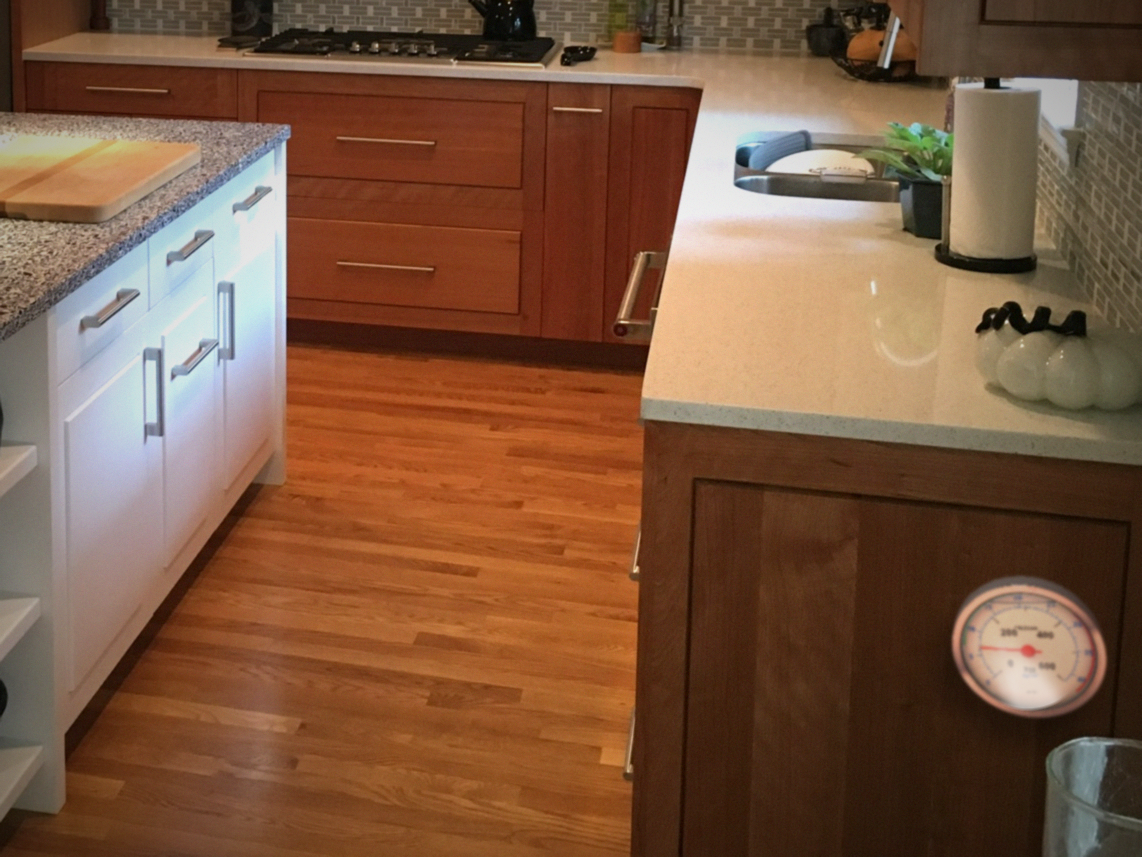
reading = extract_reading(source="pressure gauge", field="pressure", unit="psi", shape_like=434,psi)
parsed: 100,psi
